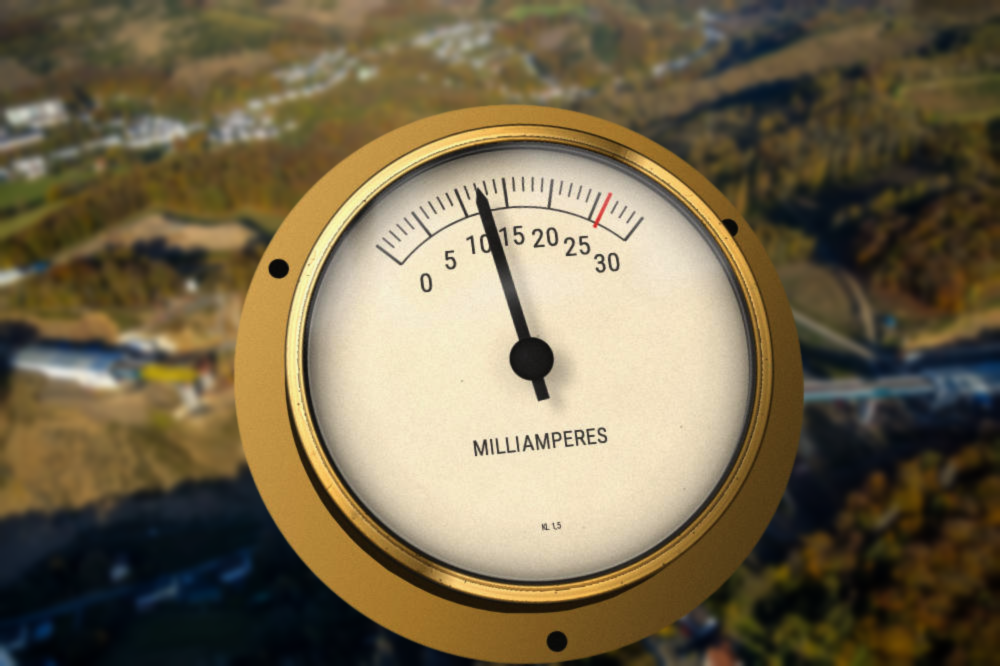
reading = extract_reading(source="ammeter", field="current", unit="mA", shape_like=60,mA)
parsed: 12,mA
